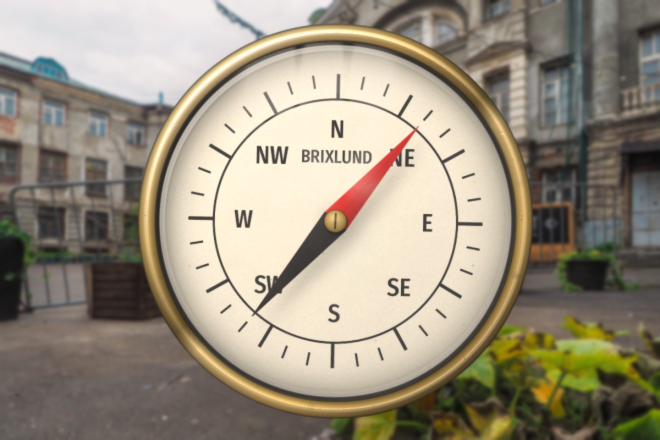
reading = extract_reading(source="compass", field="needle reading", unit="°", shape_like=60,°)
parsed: 40,°
